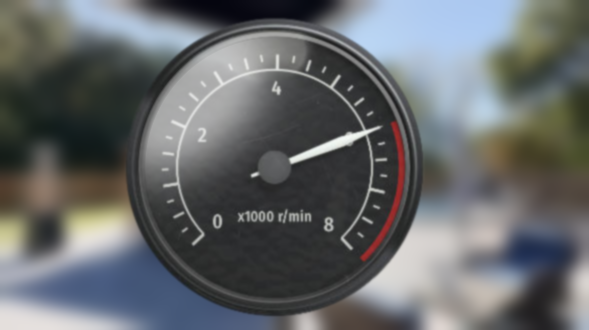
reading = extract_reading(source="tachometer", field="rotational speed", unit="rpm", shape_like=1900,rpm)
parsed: 6000,rpm
